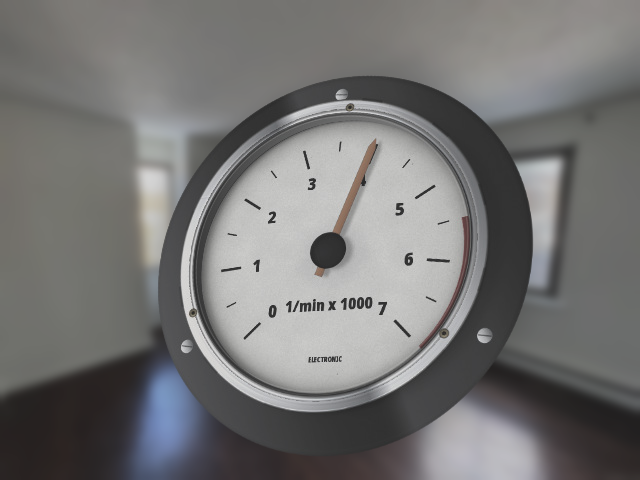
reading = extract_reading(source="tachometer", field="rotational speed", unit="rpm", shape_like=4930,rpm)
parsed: 4000,rpm
